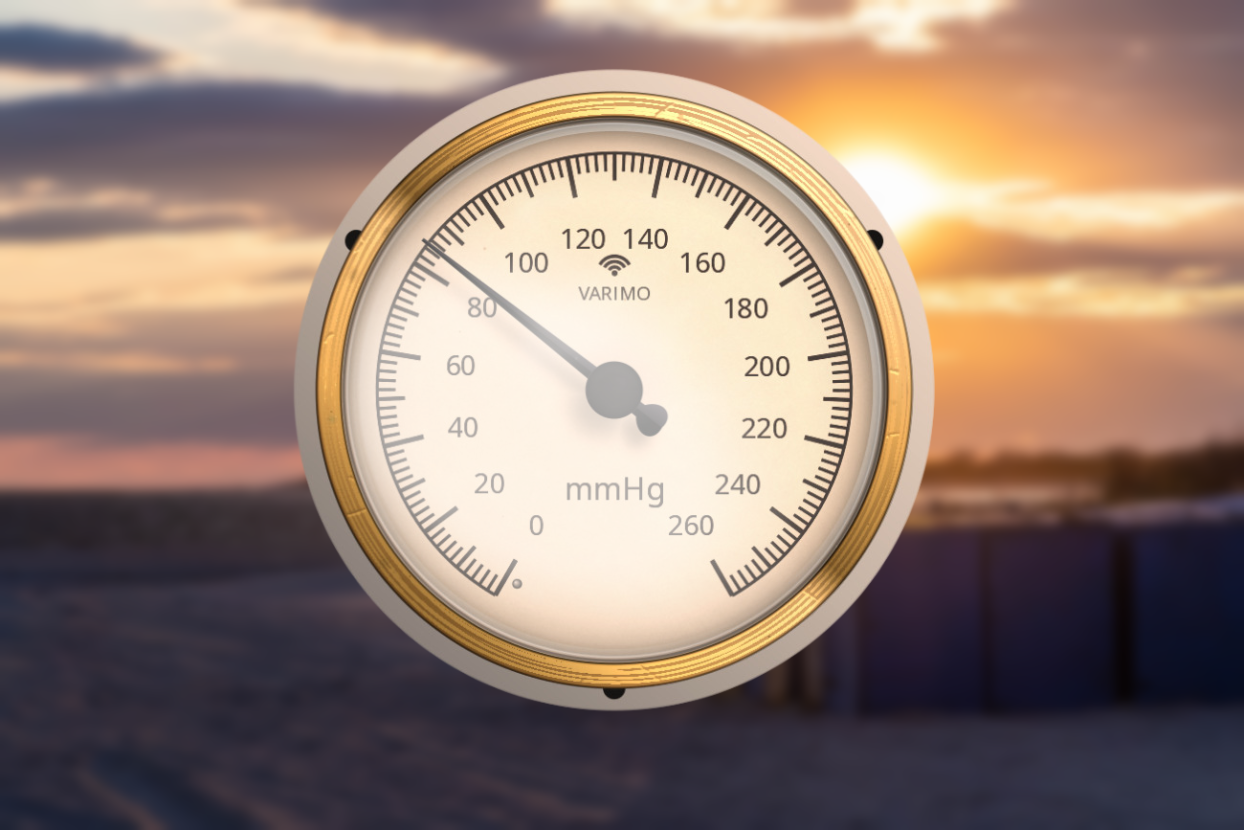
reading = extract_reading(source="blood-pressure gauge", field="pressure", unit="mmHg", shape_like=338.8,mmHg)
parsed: 85,mmHg
